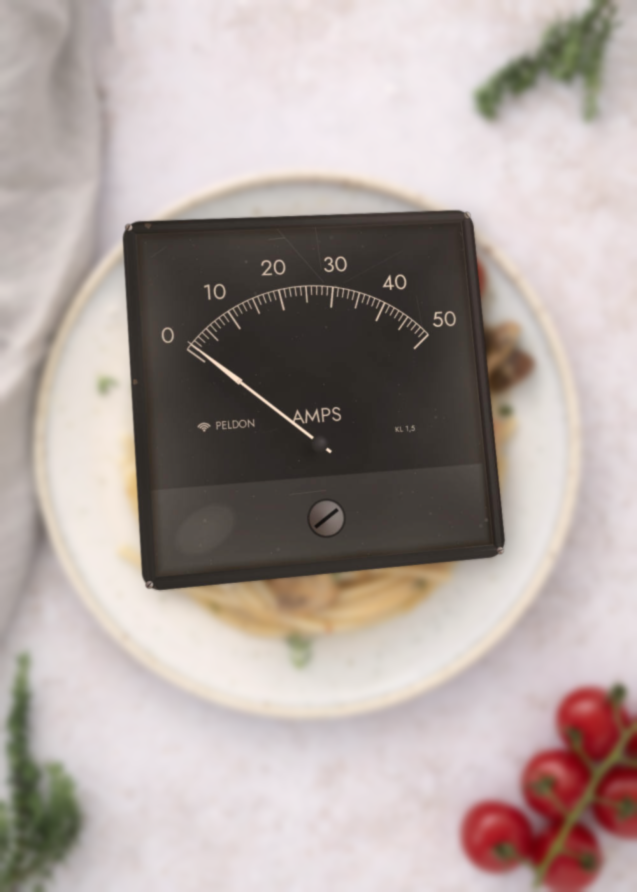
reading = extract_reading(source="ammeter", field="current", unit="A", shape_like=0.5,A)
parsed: 1,A
